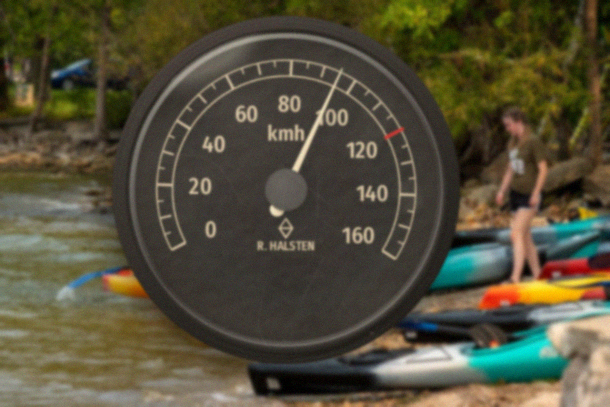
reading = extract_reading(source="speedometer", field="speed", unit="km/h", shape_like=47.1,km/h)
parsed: 95,km/h
